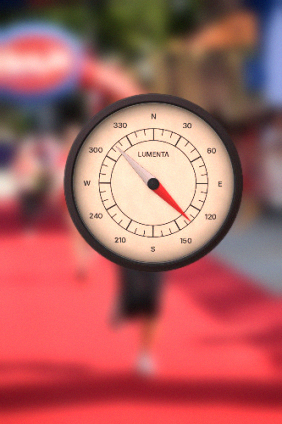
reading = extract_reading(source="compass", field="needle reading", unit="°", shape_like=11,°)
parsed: 135,°
